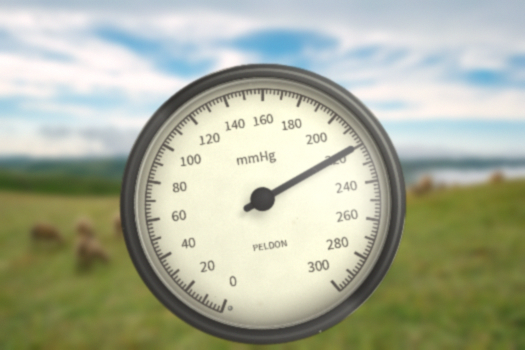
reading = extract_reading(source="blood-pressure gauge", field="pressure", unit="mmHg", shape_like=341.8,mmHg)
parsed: 220,mmHg
